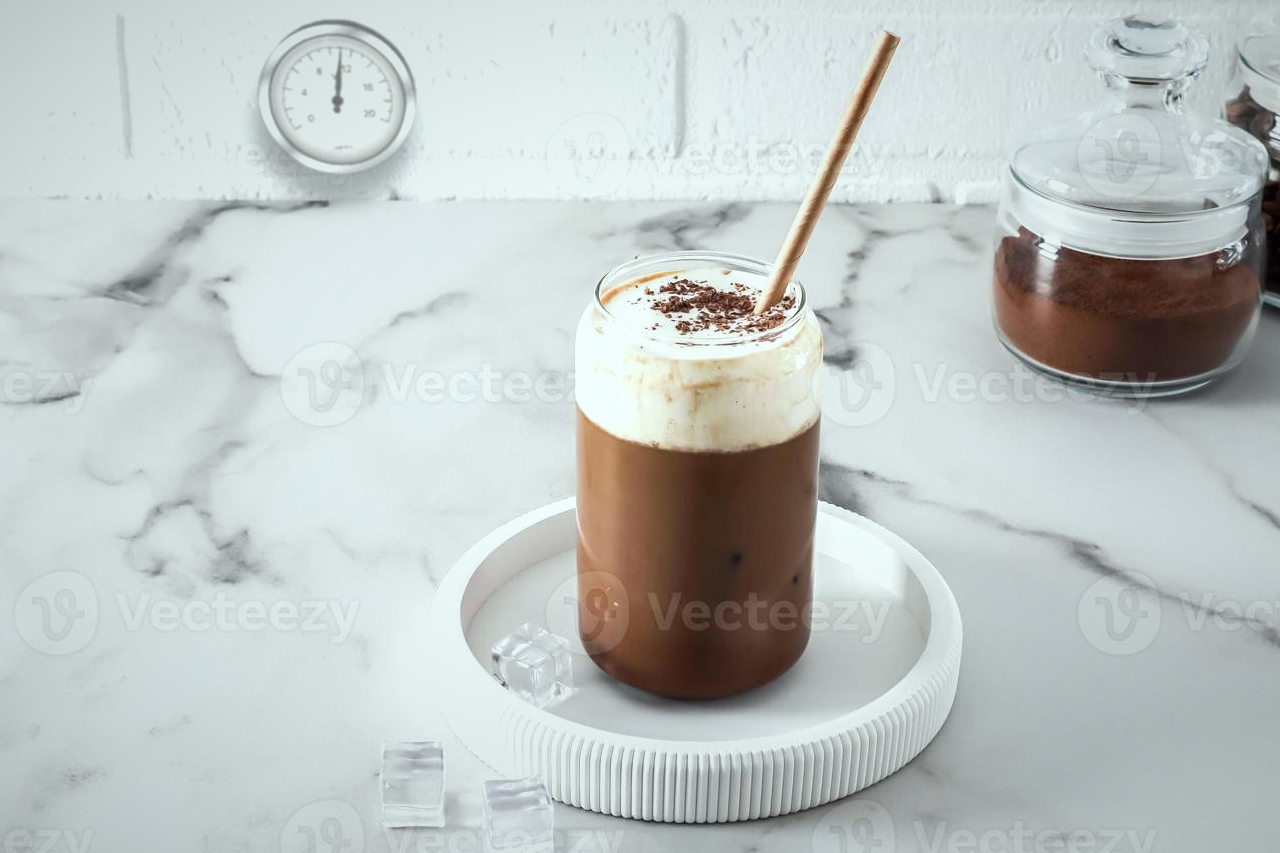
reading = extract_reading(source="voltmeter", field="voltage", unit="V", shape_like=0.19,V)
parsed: 11,V
